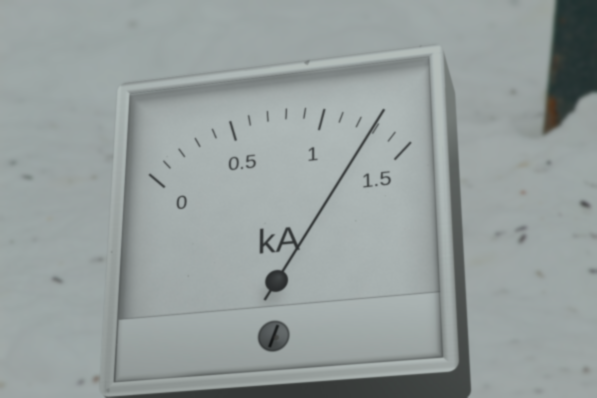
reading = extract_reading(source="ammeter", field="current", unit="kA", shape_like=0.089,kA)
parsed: 1.3,kA
